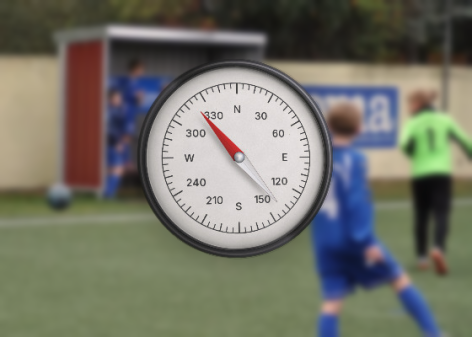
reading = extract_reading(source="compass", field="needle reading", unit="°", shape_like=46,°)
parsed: 320,°
